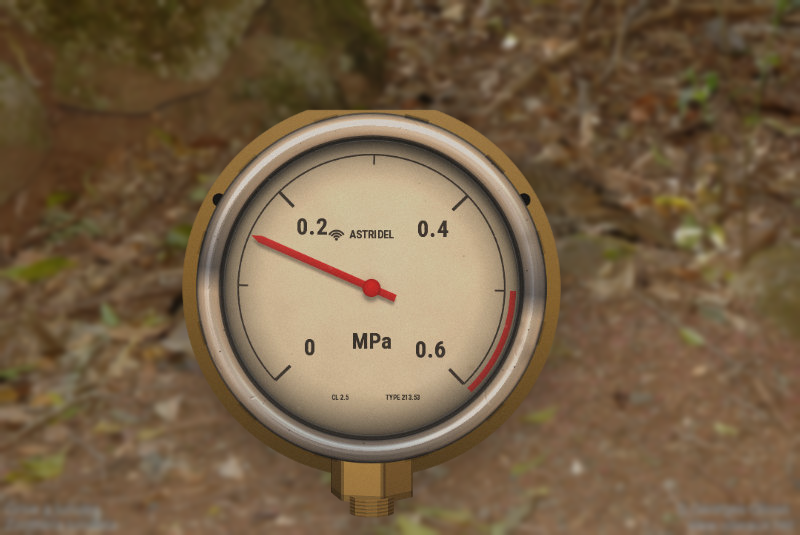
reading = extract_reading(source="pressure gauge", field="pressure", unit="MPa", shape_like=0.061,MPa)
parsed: 0.15,MPa
